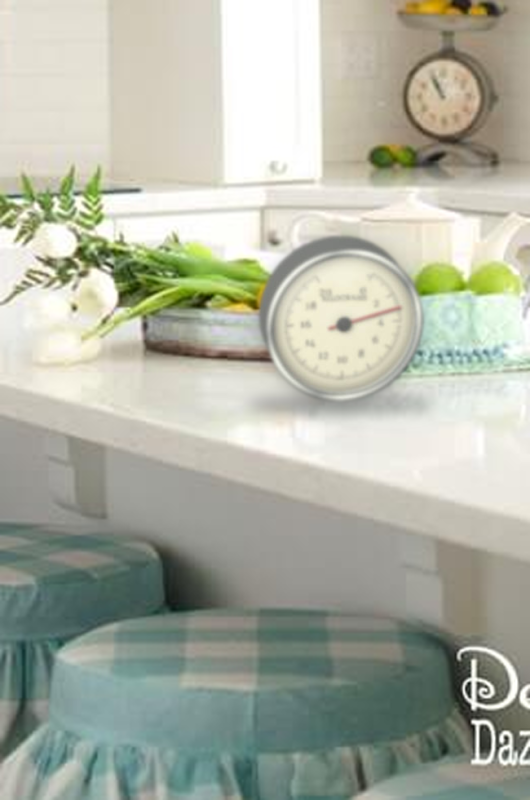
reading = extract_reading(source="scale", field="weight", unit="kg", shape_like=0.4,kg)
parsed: 3,kg
